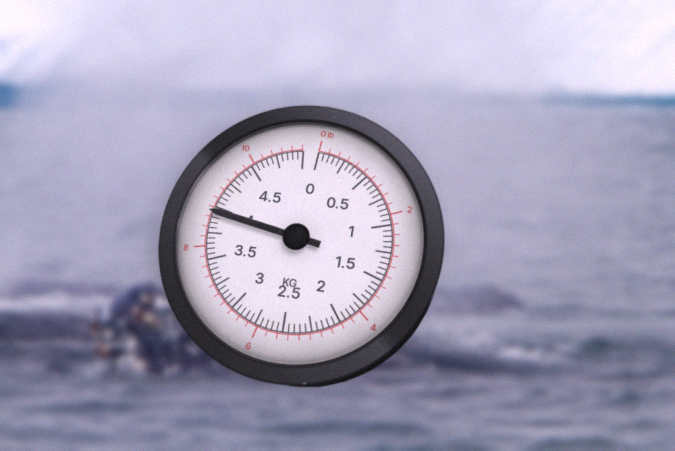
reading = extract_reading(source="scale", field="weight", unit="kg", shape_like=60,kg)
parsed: 3.95,kg
